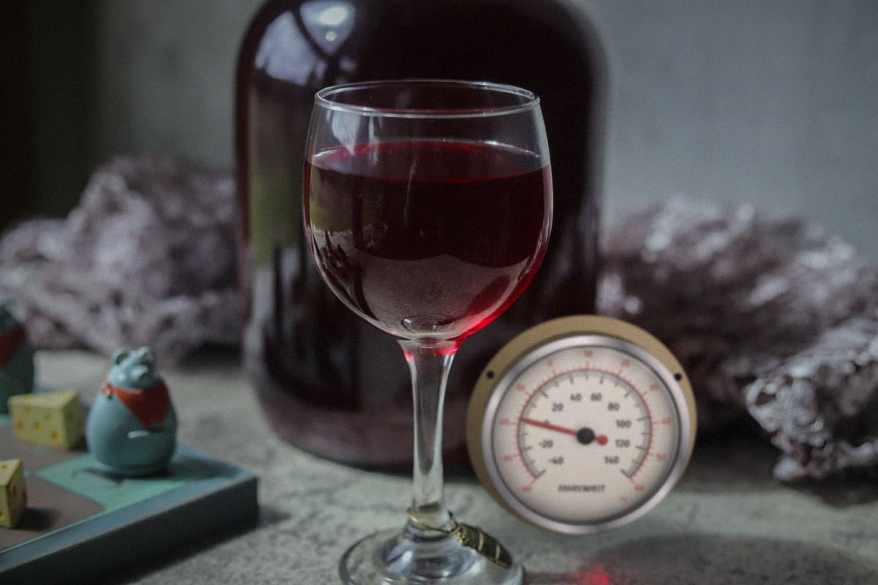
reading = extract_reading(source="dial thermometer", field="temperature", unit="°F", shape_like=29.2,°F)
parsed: 0,°F
